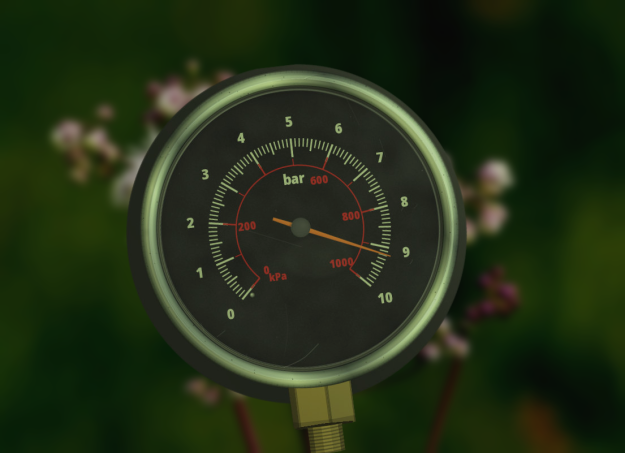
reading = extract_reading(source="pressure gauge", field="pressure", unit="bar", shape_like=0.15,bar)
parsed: 9.2,bar
